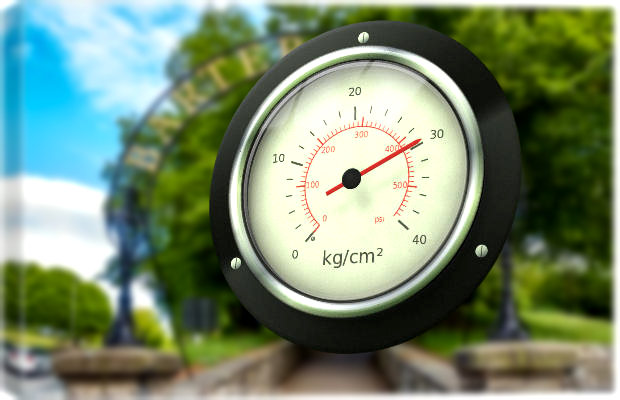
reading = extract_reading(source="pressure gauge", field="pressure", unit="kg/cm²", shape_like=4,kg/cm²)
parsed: 30,kg/cm²
